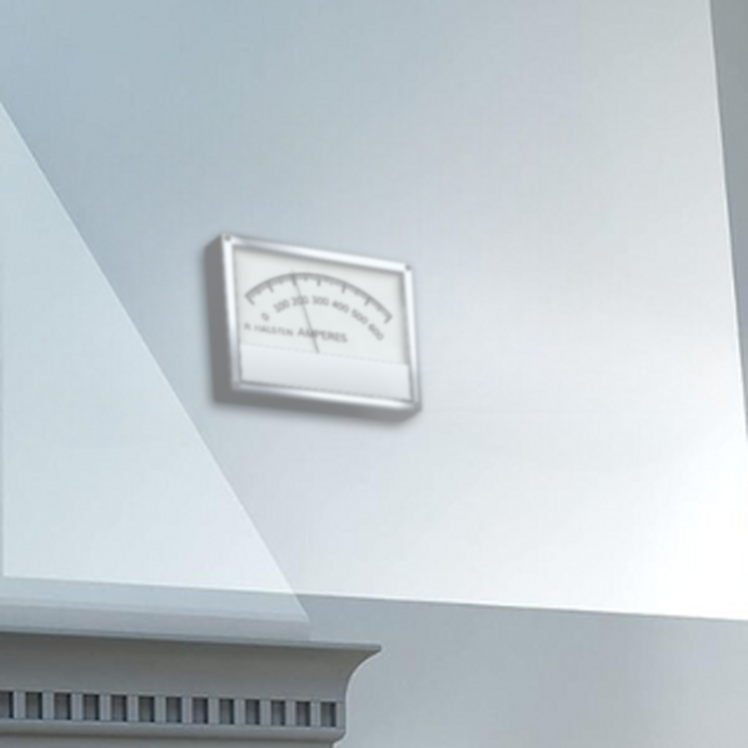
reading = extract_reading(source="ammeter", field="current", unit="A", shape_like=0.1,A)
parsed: 200,A
